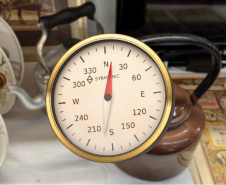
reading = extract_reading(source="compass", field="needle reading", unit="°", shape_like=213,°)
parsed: 10,°
